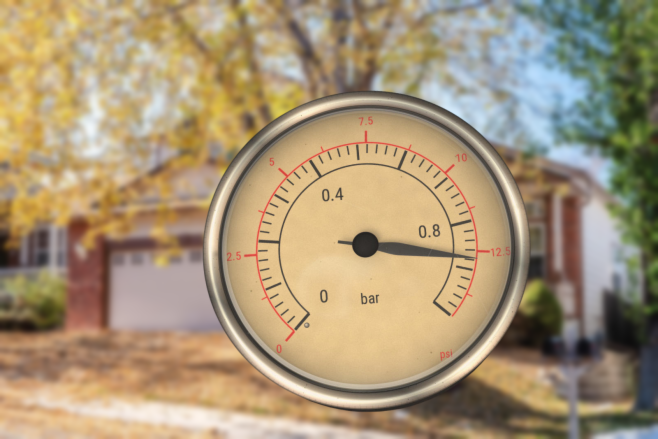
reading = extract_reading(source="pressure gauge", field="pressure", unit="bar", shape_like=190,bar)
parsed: 0.88,bar
